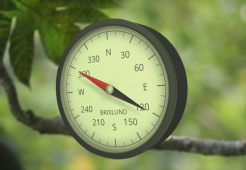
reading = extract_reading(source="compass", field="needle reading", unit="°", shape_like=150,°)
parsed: 300,°
